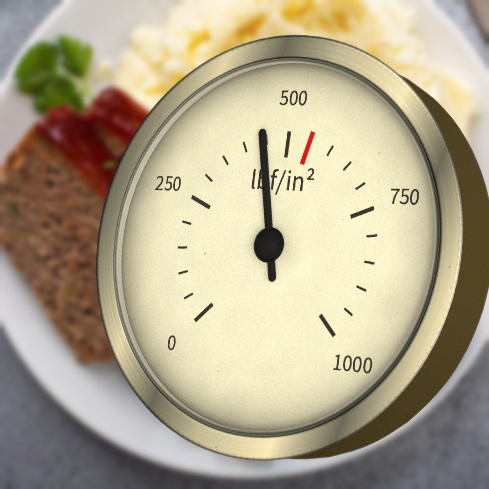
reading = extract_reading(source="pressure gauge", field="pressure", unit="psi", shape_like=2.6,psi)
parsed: 450,psi
